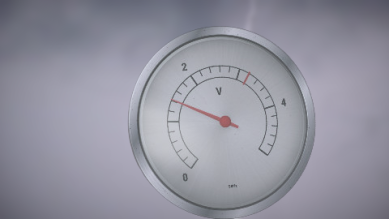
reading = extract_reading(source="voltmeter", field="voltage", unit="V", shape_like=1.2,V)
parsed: 1.4,V
